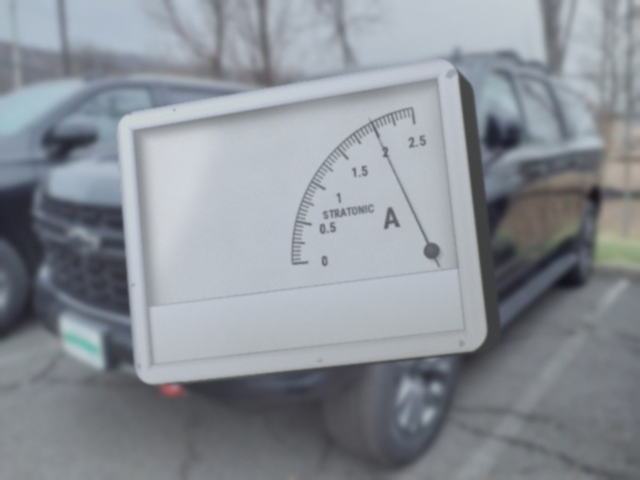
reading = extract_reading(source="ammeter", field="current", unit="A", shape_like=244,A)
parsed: 2,A
